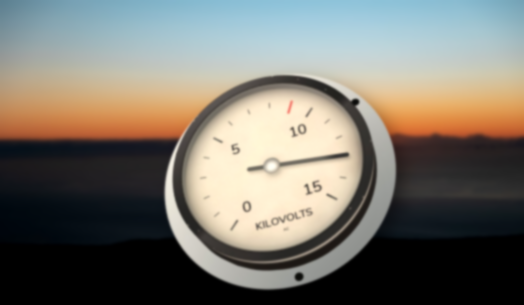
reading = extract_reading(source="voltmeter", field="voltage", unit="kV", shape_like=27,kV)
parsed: 13,kV
